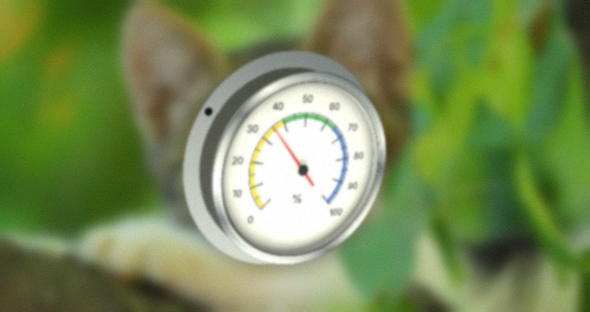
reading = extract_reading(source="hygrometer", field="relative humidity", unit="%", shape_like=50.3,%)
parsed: 35,%
